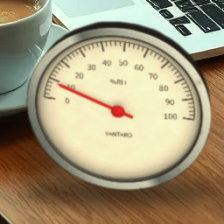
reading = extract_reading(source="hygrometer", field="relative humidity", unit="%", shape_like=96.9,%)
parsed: 10,%
